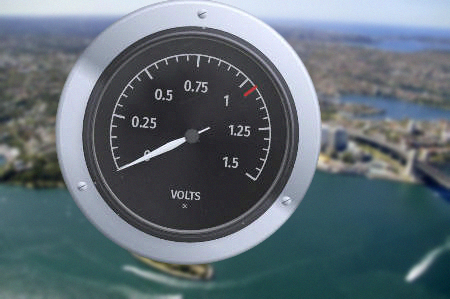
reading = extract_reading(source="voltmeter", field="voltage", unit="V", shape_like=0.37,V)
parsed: 0,V
